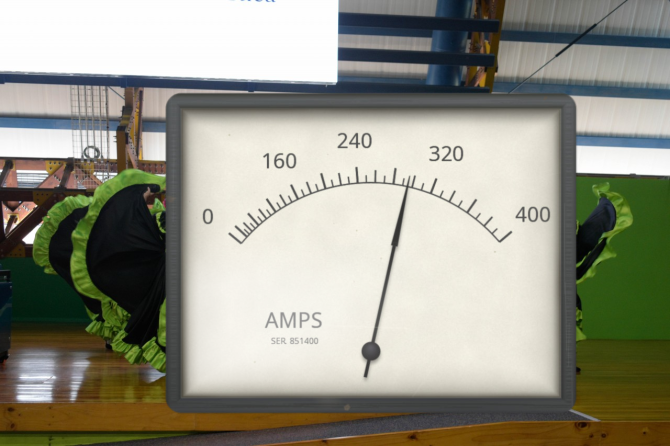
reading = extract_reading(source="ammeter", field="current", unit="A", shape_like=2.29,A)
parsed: 295,A
